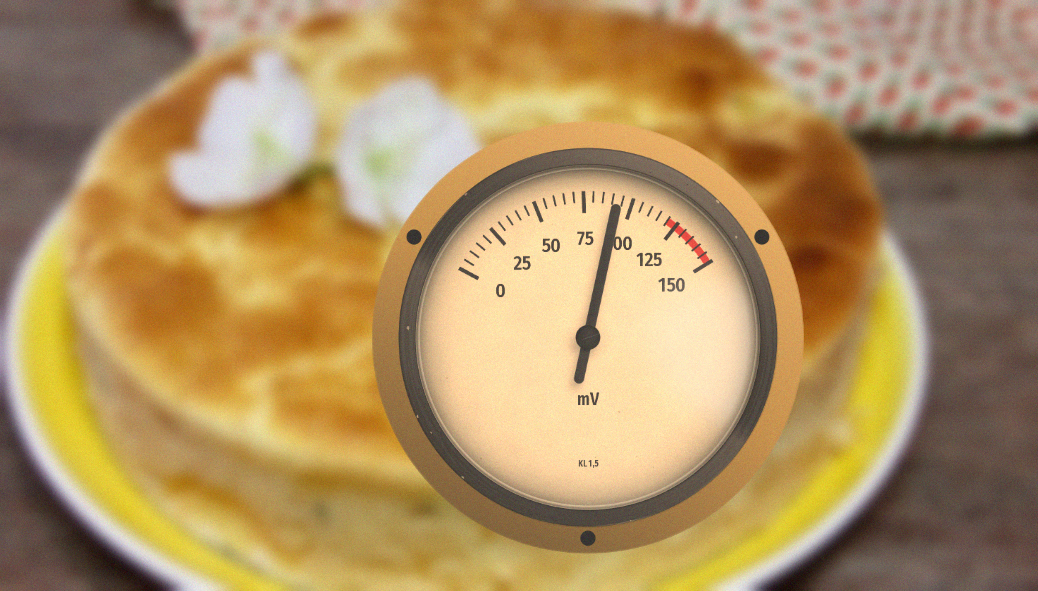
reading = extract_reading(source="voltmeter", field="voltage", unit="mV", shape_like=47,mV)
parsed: 92.5,mV
